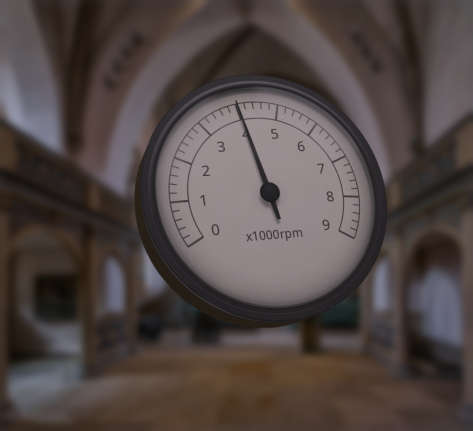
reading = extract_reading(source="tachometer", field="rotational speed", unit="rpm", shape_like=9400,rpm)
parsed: 4000,rpm
